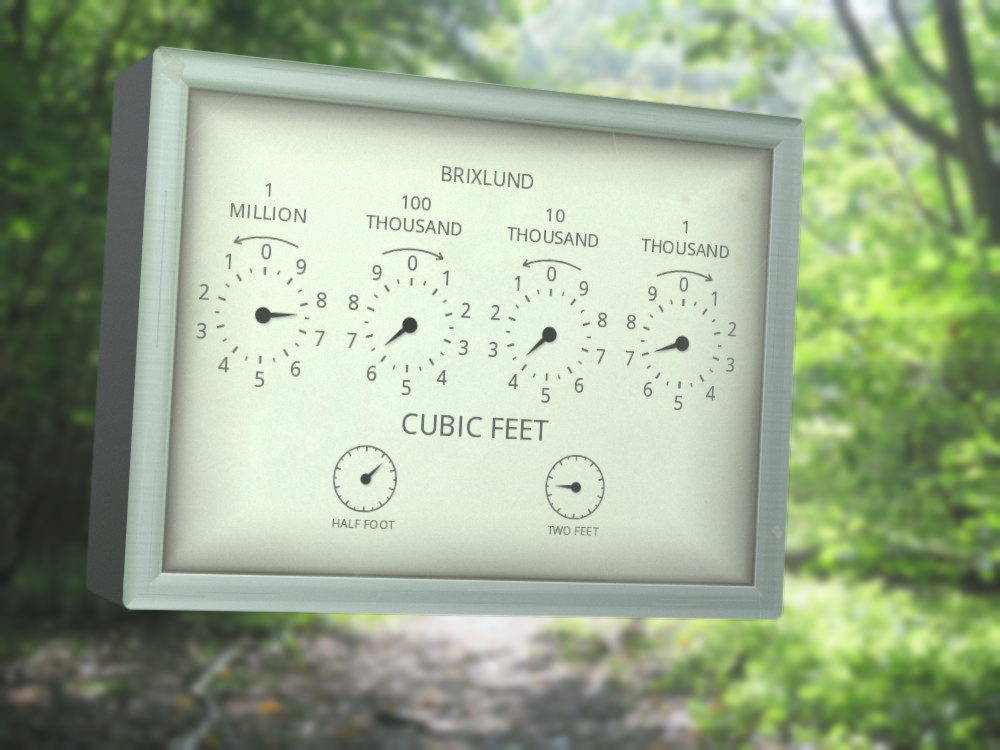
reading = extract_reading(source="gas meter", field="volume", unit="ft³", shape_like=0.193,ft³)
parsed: 763700,ft³
